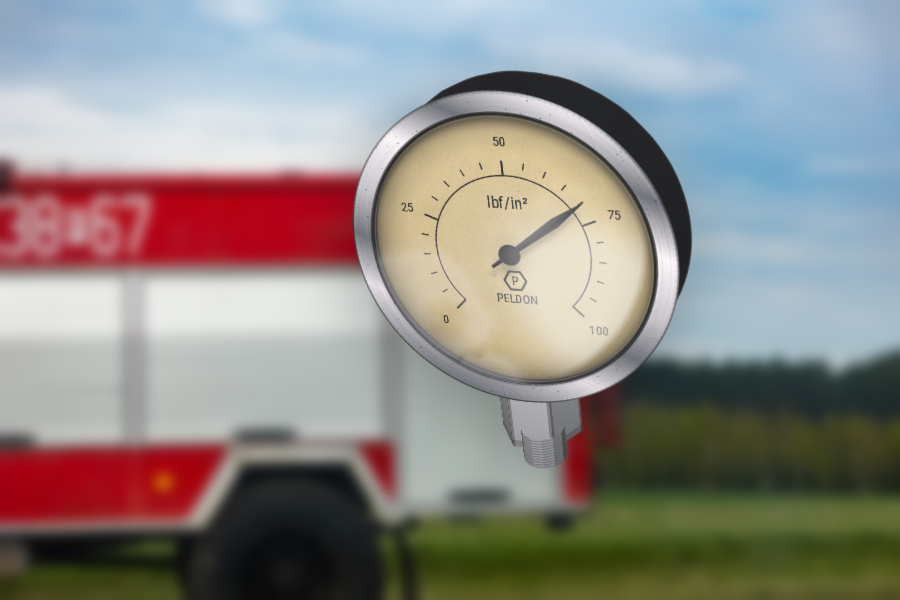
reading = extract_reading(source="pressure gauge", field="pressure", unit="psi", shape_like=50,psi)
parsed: 70,psi
